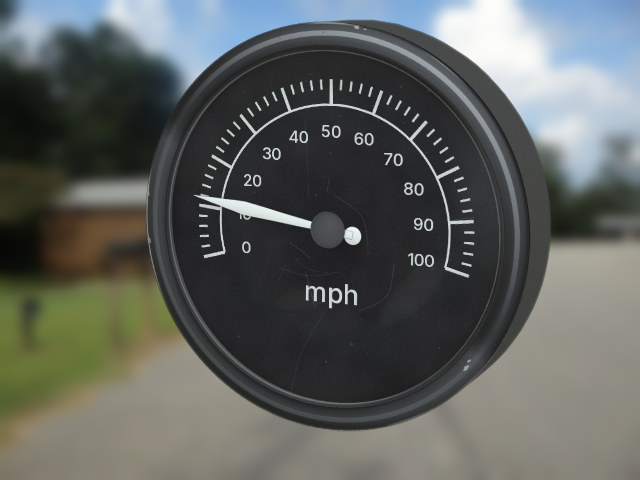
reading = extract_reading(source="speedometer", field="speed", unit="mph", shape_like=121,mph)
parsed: 12,mph
